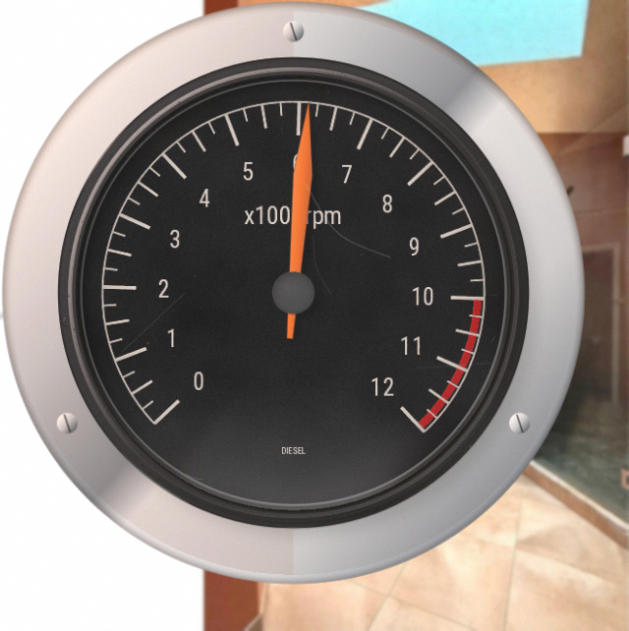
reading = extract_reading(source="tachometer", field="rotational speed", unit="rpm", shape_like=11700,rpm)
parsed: 6125,rpm
